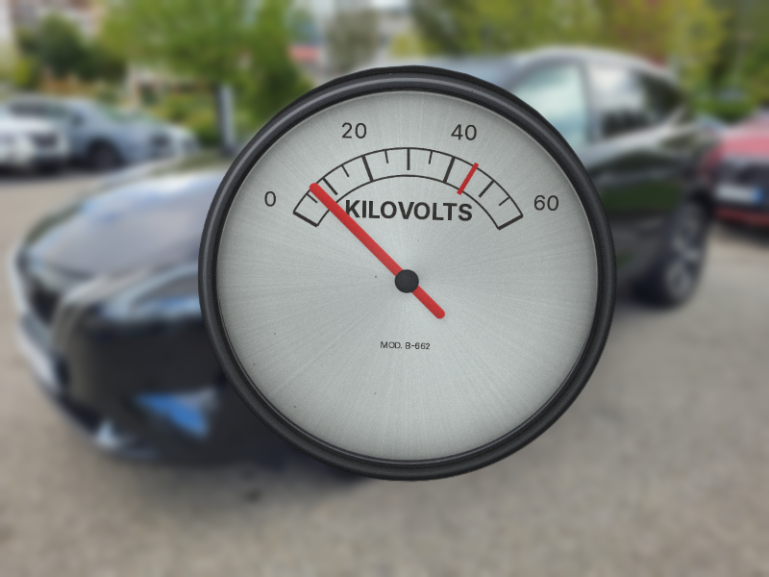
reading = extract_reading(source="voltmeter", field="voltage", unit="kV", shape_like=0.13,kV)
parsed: 7.5,kV
